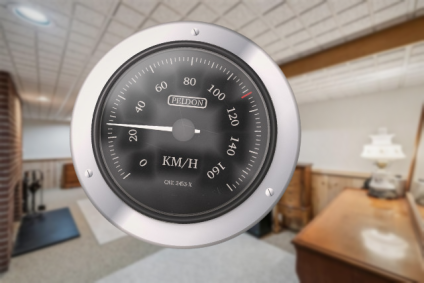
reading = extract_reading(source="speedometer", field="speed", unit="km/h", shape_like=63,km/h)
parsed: 26,km/h
